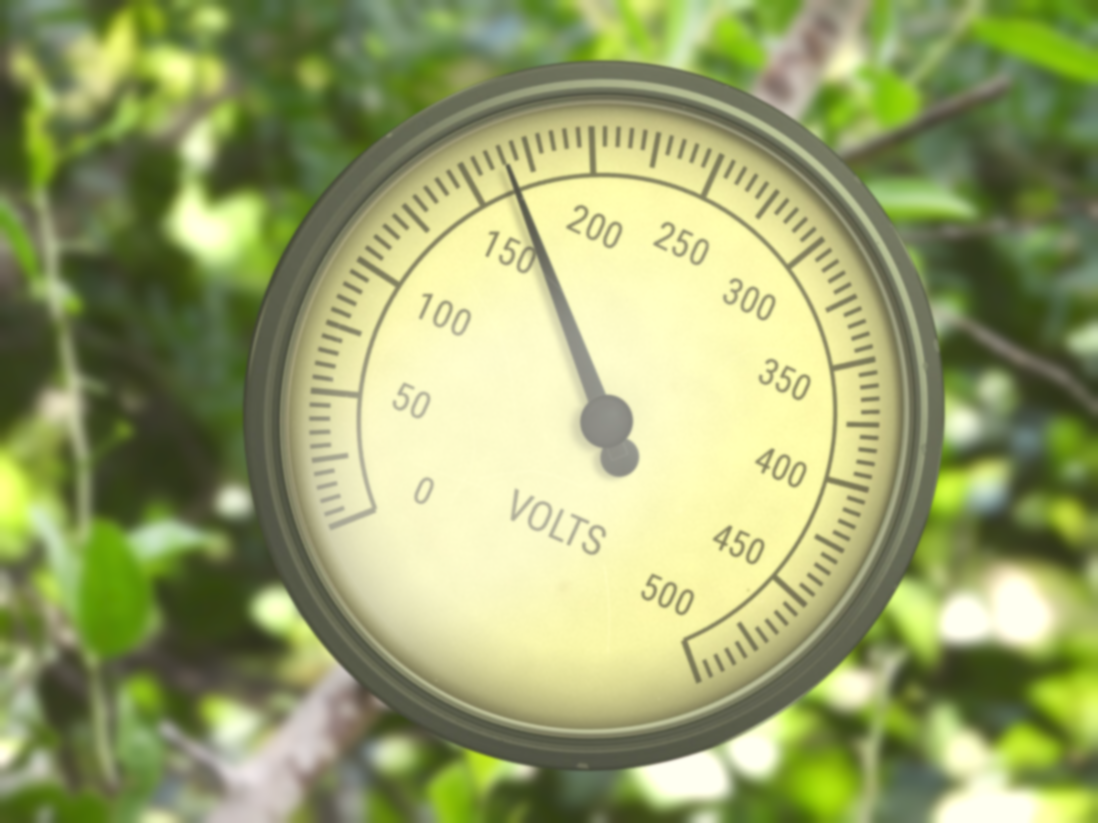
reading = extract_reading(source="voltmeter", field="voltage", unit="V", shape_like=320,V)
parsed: 165,V
